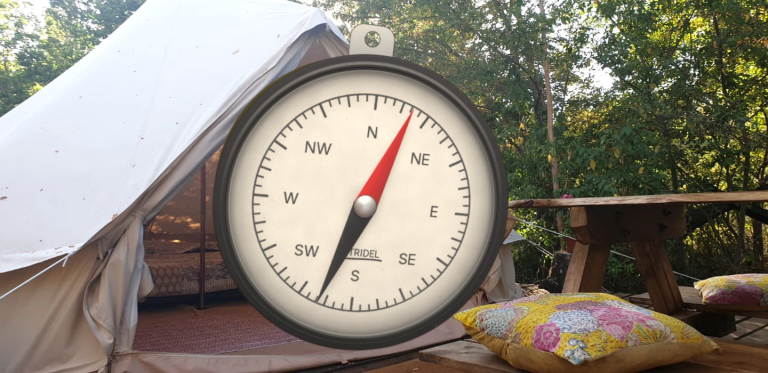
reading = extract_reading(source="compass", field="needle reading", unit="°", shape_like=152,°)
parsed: 20,°
